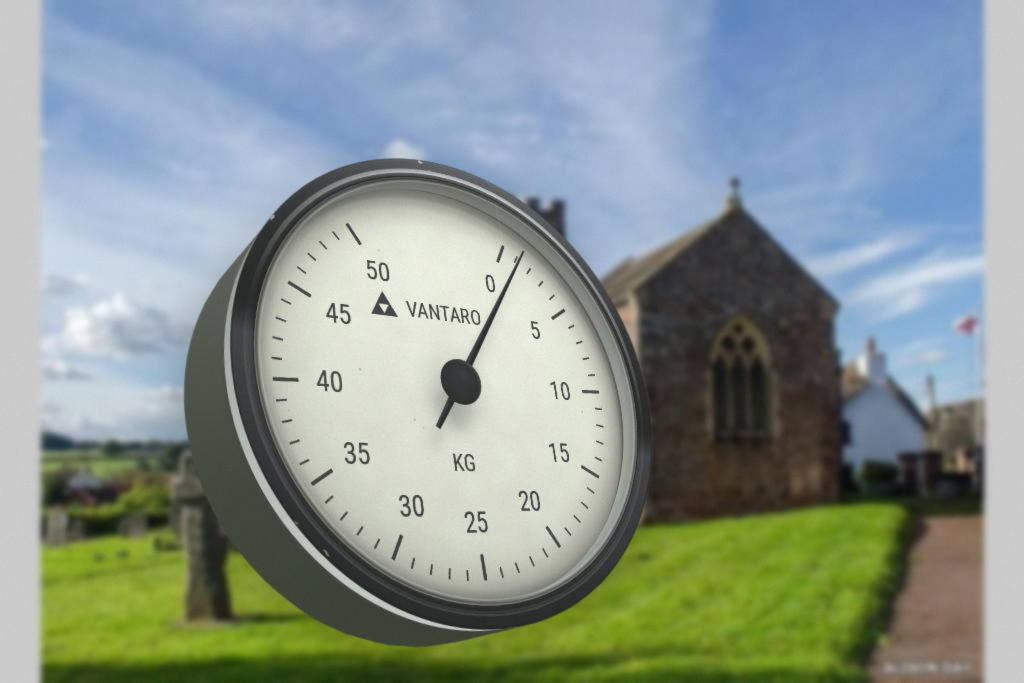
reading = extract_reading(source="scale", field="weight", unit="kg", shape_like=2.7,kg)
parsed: 1,kg
